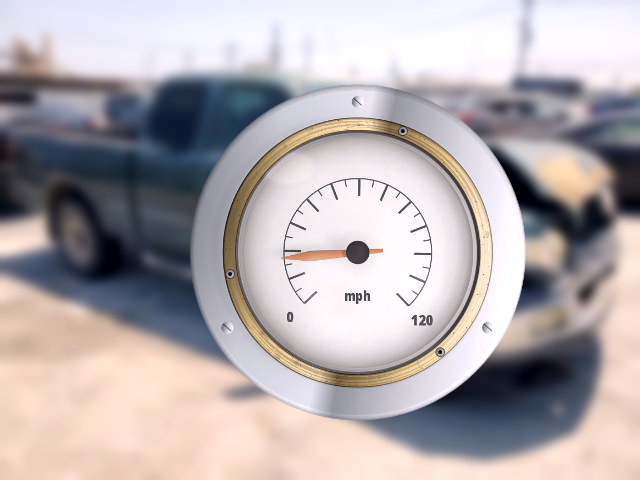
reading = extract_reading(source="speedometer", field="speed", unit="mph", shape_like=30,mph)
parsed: 17.5,mph
